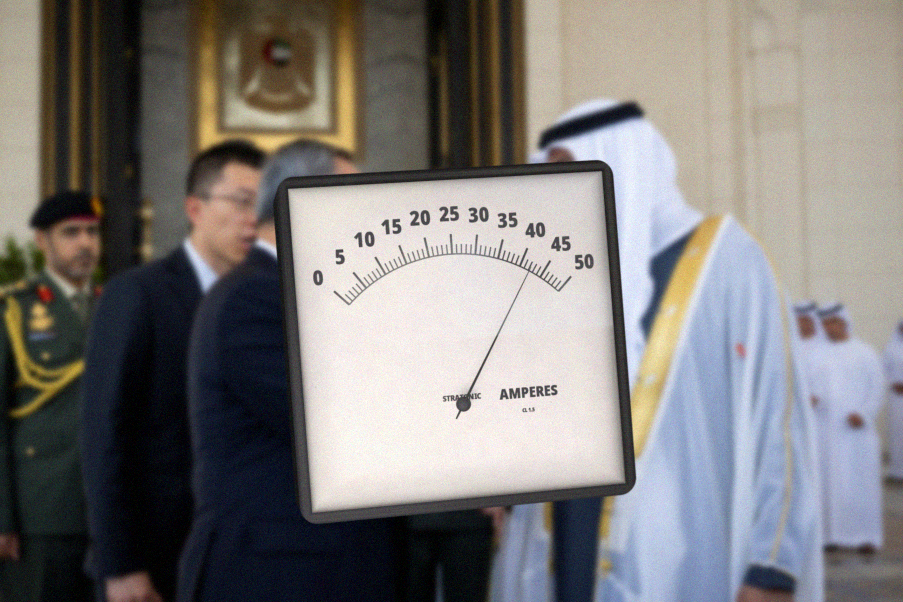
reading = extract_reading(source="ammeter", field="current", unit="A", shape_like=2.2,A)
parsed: 42,A
